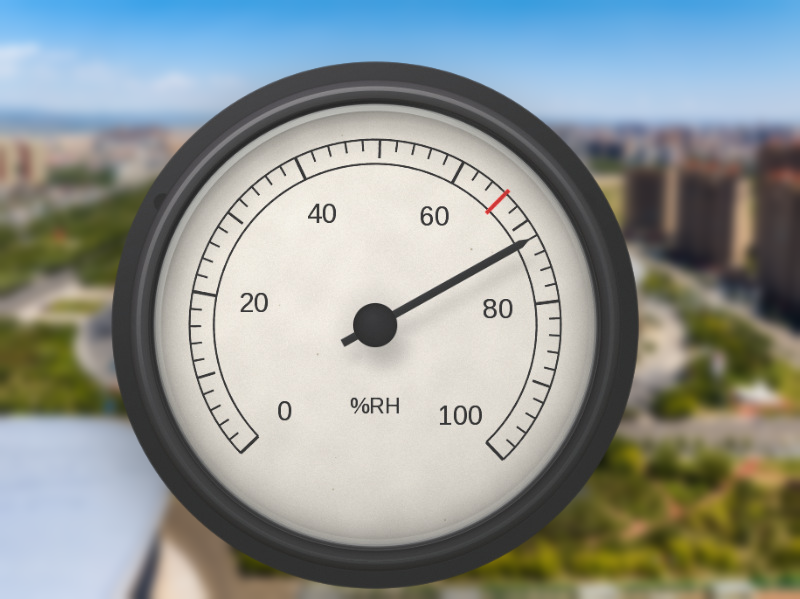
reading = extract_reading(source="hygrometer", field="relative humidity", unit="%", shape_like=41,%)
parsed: 72,%
